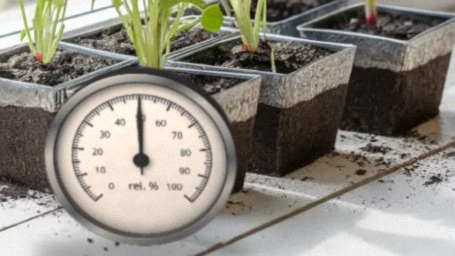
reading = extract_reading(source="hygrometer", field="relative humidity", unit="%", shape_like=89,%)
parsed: 50,%
